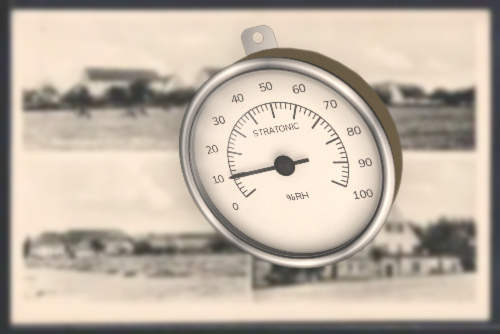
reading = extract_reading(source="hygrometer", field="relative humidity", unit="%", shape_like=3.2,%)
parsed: 10,%
